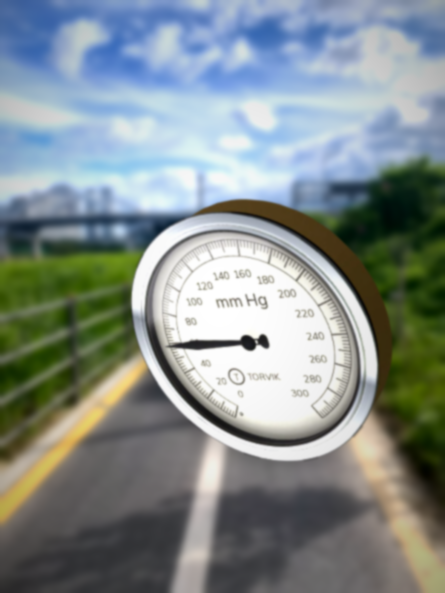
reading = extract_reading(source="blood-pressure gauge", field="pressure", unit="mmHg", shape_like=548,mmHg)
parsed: 60,mmHg
